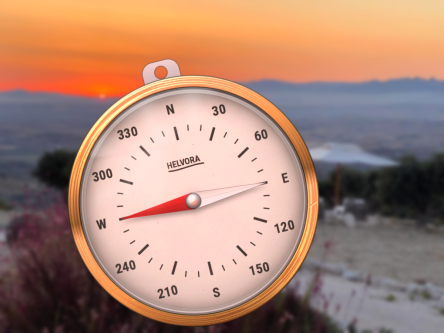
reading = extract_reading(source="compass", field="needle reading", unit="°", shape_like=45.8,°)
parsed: 270,°
